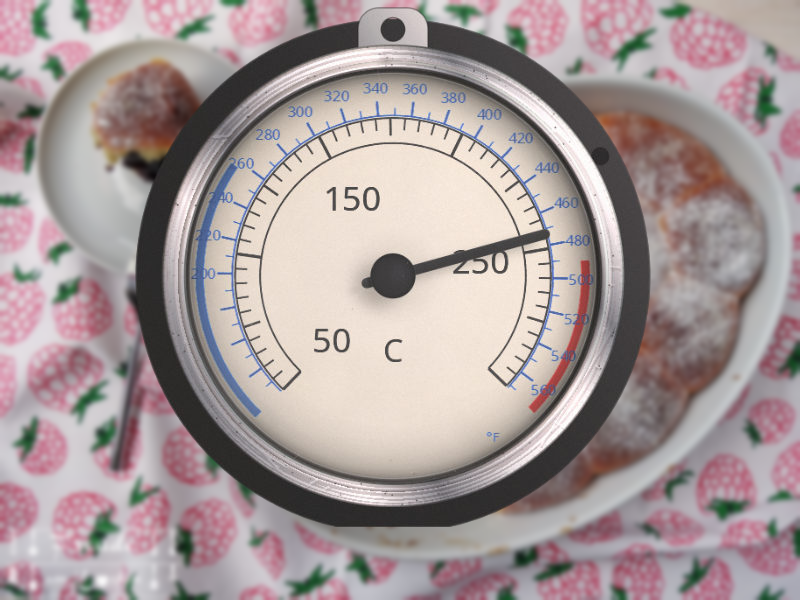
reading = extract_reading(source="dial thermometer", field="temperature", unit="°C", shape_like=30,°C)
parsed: 245,°C
